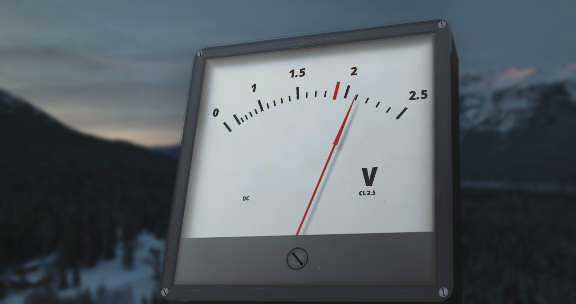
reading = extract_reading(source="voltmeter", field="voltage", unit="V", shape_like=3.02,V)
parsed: 2.1,V
